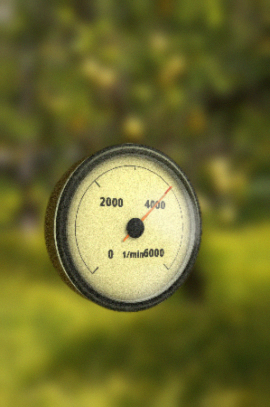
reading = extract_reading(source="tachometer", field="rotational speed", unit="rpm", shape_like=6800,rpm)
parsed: 4000,rpm
